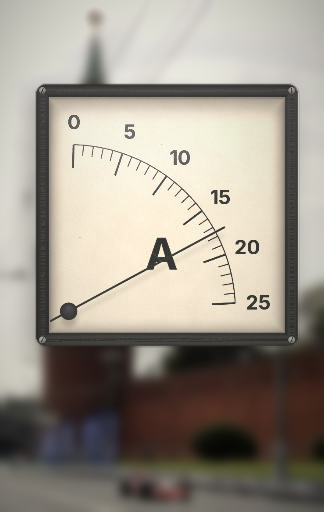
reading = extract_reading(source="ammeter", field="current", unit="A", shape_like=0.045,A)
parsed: 17.5,A
